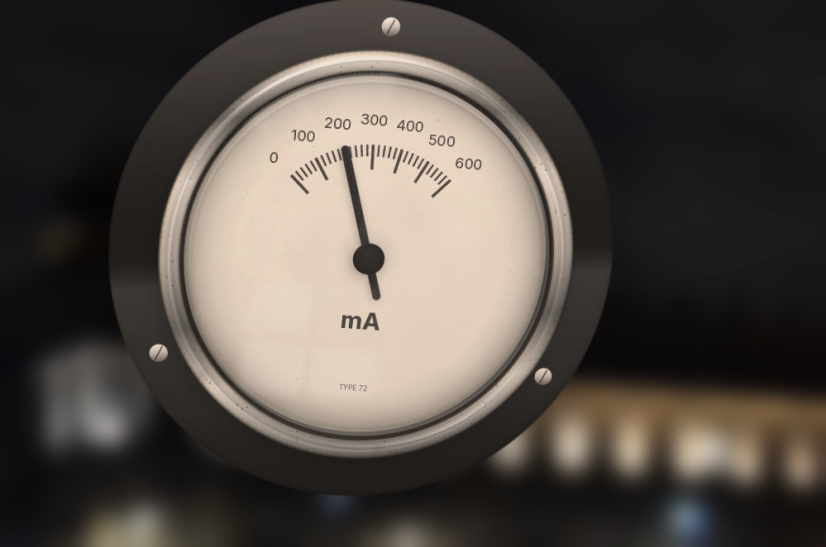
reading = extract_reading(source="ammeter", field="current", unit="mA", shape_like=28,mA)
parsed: 200,mA
